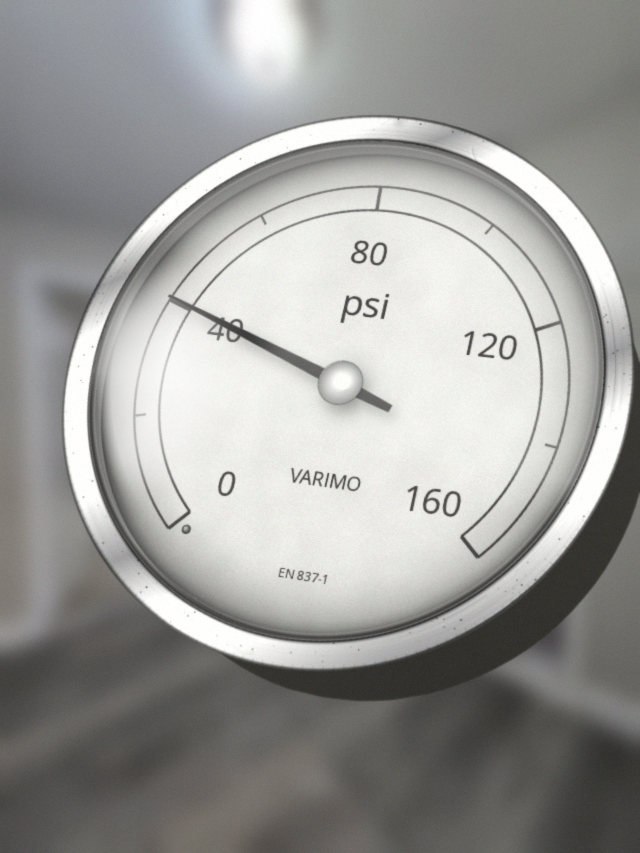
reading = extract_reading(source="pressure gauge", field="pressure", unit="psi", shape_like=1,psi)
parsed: 40,psi
